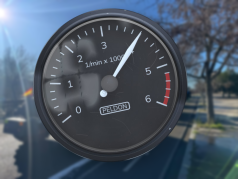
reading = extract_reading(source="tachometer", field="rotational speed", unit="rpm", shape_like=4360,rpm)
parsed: 4000,rpm
